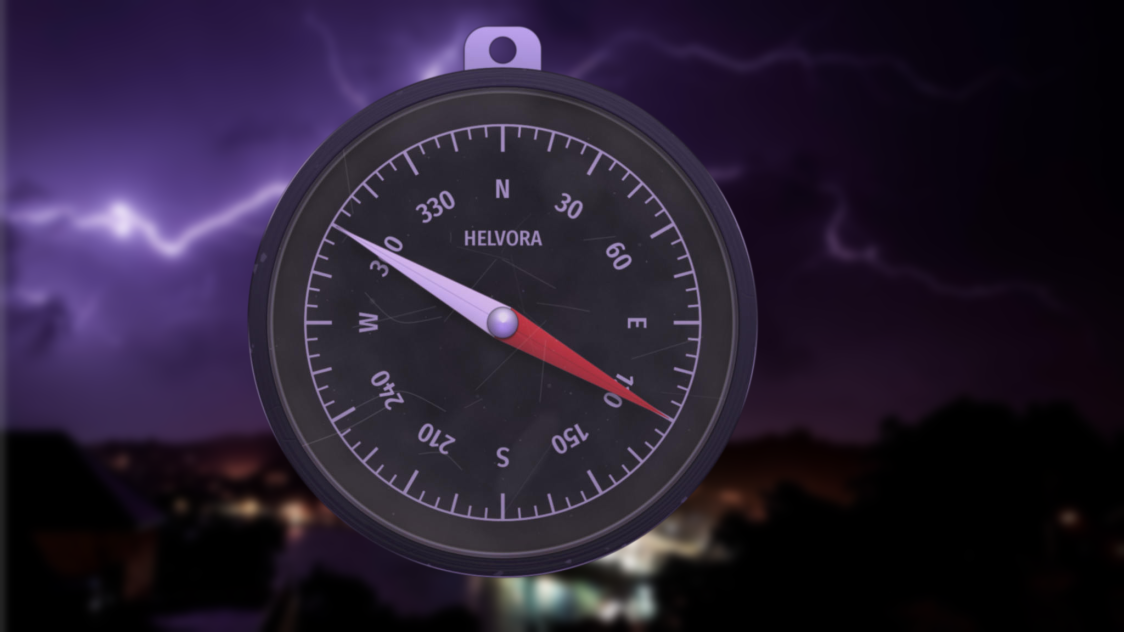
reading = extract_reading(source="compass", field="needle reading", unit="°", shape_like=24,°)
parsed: 120,°
